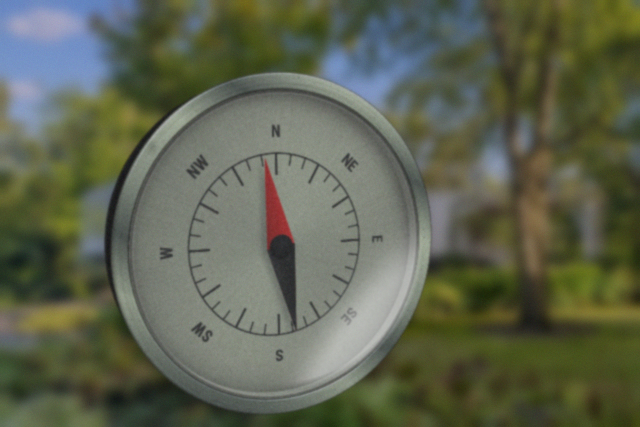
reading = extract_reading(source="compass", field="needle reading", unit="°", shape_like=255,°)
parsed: 350,°
